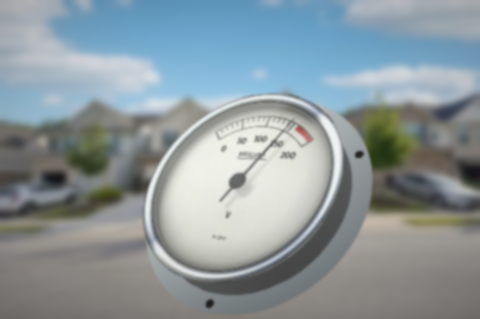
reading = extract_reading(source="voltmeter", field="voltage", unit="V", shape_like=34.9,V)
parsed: 150,V
